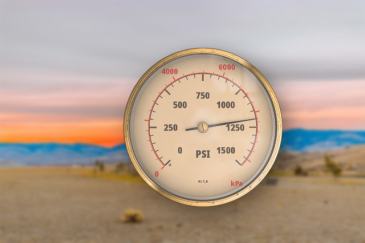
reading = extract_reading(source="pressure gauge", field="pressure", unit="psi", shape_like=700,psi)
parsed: 1200,psi
